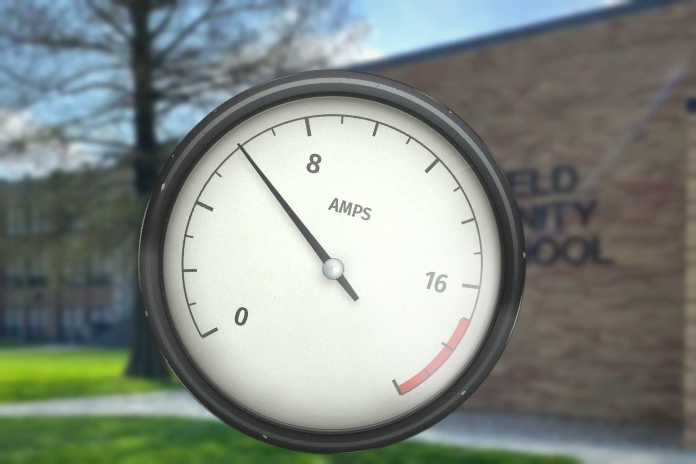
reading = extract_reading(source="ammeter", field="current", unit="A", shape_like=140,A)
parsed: 6,A
